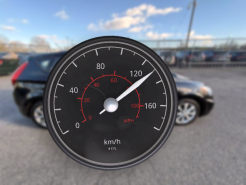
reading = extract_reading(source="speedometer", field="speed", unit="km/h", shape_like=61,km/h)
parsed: 130,km/h
